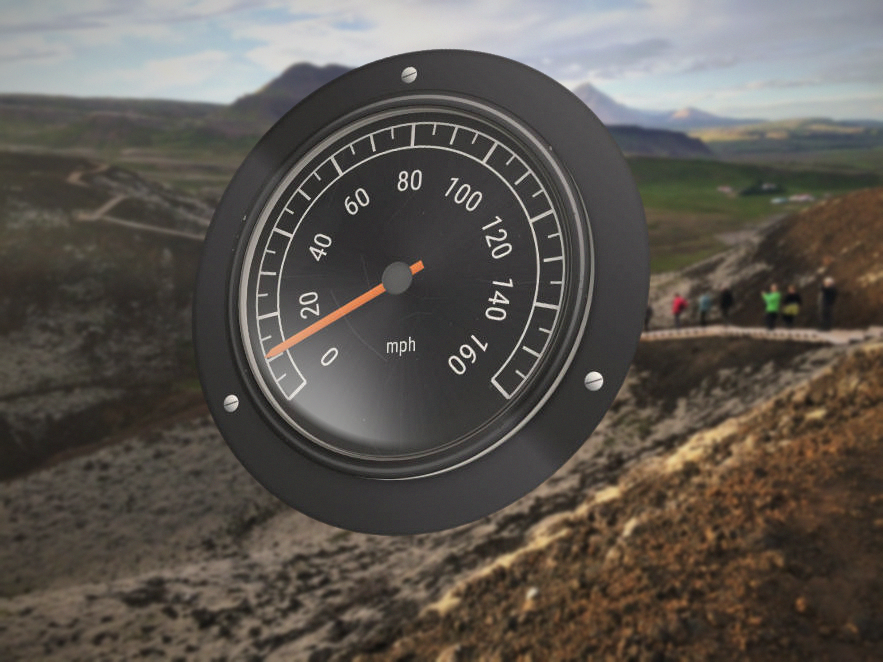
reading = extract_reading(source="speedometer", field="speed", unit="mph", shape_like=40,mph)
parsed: 10,mph
